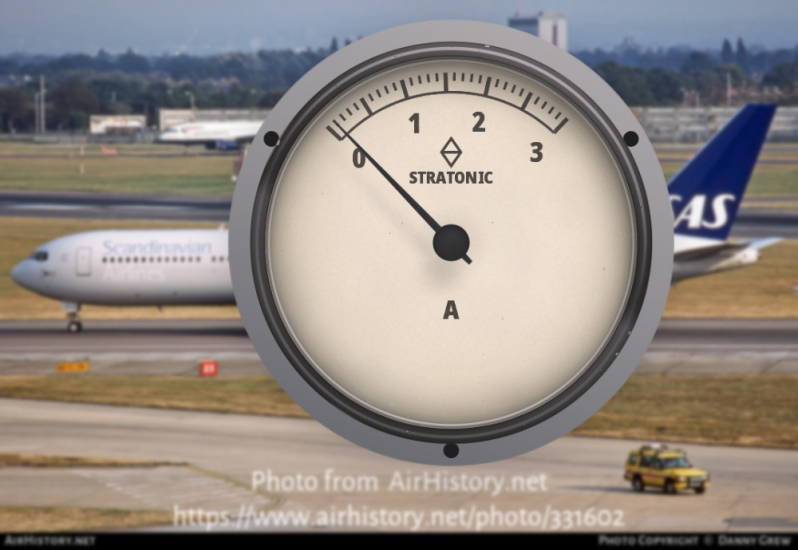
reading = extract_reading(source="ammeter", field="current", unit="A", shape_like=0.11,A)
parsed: 0.1,A
